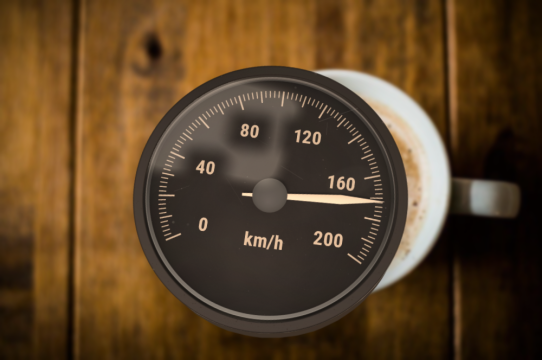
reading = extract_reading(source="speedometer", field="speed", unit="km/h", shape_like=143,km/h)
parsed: 172,km/h
